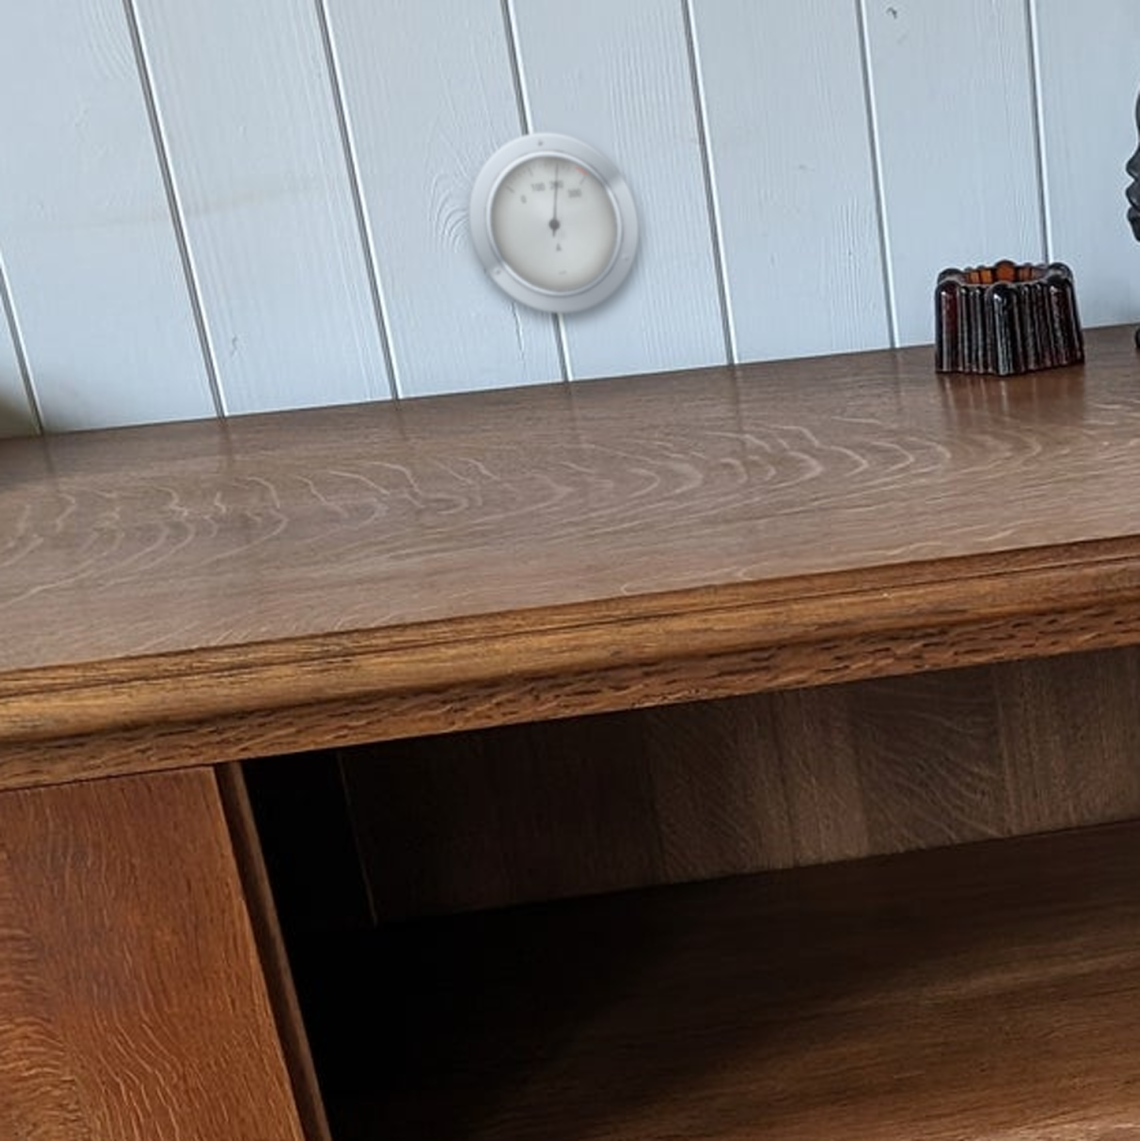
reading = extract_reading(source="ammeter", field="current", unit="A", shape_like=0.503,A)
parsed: 200,A
